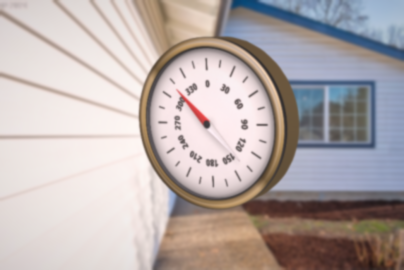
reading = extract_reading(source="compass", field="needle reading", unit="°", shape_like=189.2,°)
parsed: 315,°
